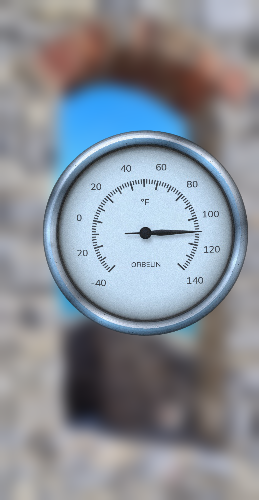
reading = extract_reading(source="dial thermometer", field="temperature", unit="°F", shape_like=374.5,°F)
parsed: 110,°F
